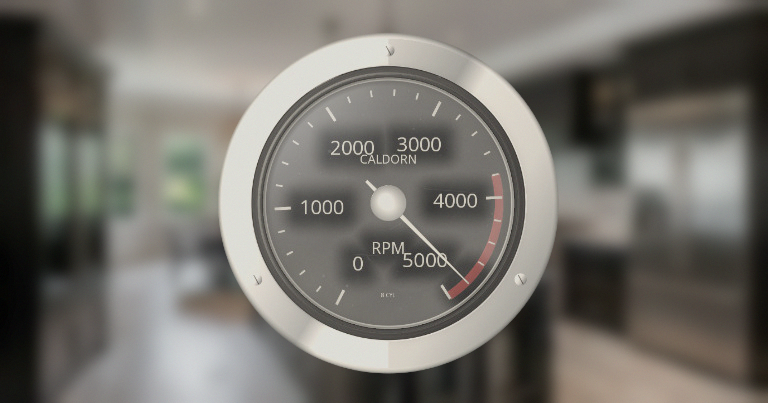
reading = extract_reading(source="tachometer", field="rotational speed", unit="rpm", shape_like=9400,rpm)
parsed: 4800,rpm
